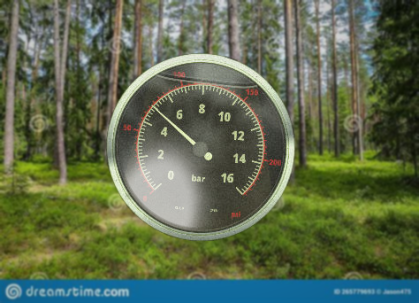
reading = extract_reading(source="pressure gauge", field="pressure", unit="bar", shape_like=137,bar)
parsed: 5,bar
